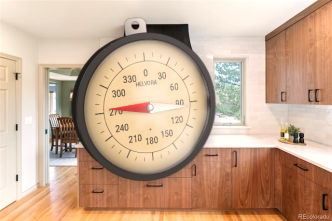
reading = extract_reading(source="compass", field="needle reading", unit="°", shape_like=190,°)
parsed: 275,°
